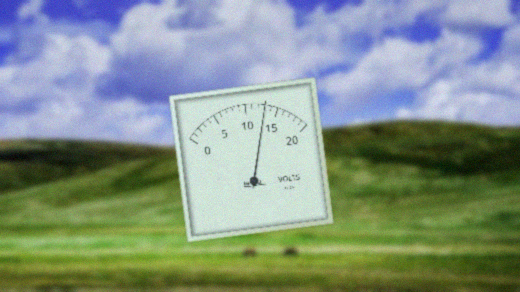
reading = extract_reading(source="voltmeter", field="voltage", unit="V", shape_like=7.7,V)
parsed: 13,V
